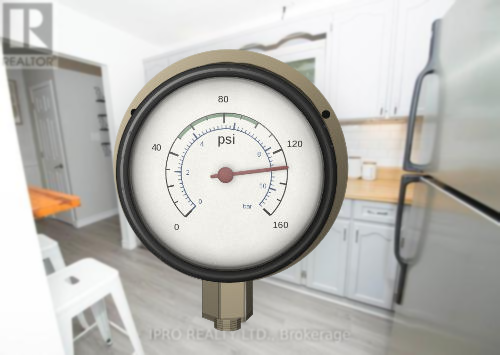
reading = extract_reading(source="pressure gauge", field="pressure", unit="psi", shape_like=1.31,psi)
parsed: 130,psi
